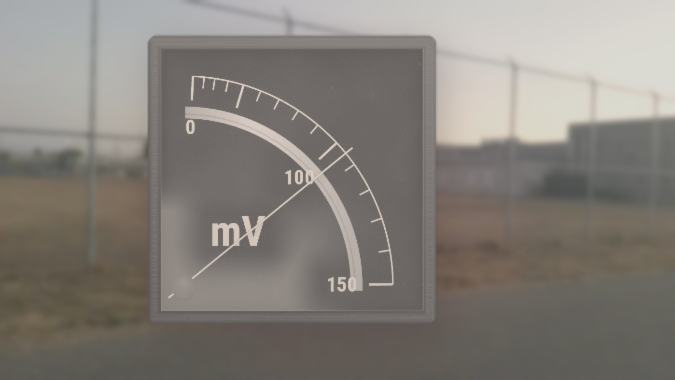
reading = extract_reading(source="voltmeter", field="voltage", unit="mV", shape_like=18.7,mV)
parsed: 105,mV
